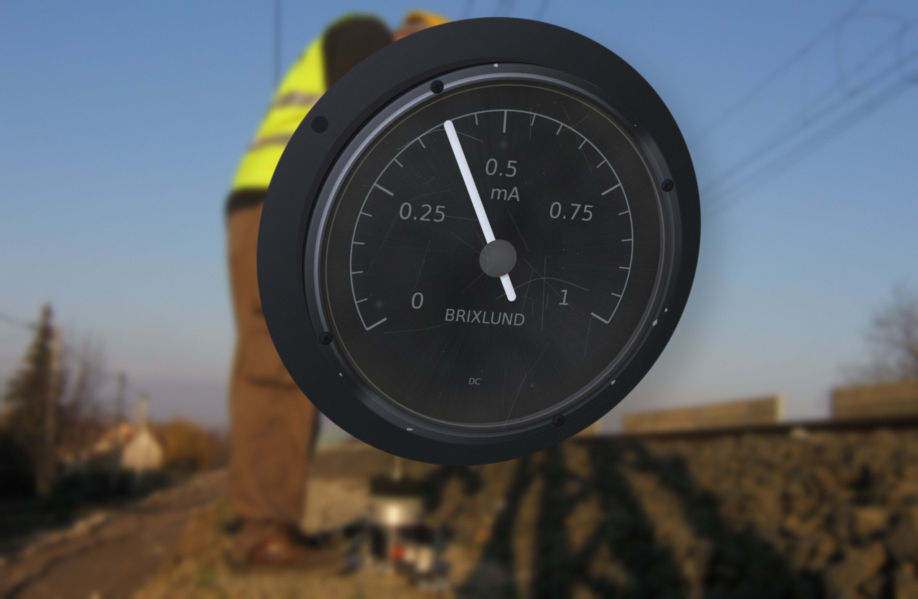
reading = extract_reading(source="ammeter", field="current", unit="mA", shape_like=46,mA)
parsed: 0.4,mA
